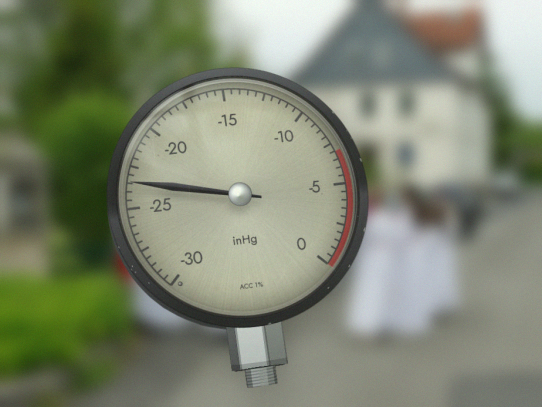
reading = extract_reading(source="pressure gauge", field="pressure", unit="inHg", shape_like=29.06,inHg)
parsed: -23.5,inHg
